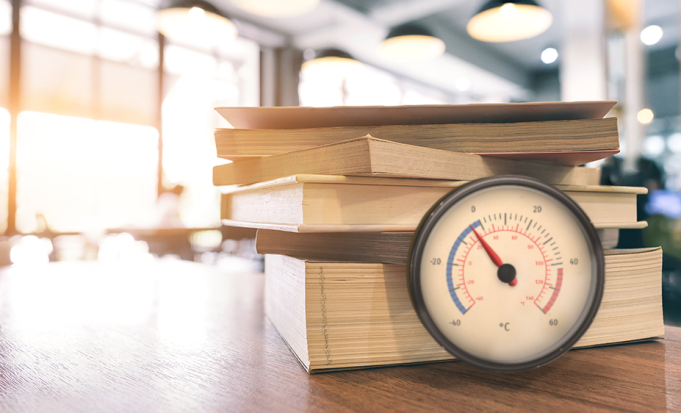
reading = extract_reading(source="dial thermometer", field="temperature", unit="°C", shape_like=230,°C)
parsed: -4,°C
